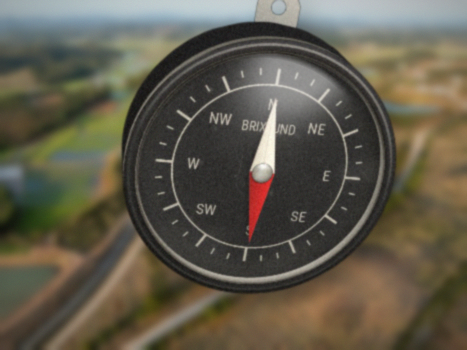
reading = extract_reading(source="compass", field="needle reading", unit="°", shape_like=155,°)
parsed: 180,°
